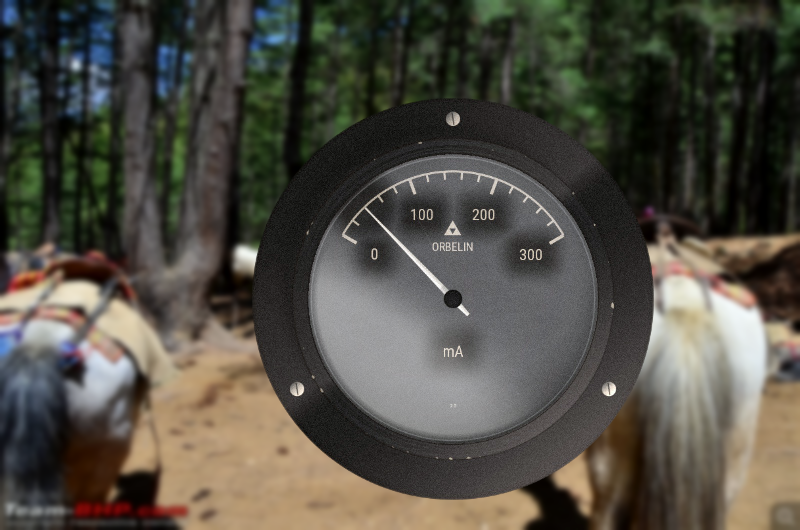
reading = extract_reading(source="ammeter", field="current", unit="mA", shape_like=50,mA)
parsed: 40,mA
